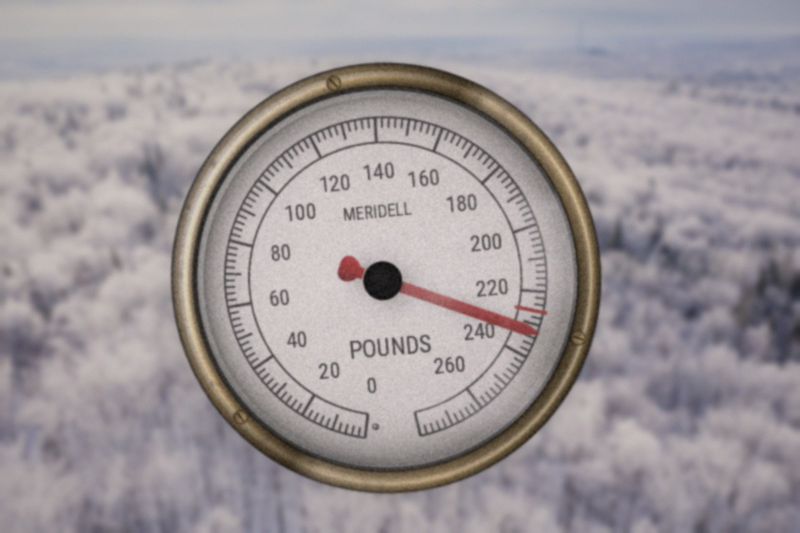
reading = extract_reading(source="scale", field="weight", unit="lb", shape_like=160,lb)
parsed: 232,lb
